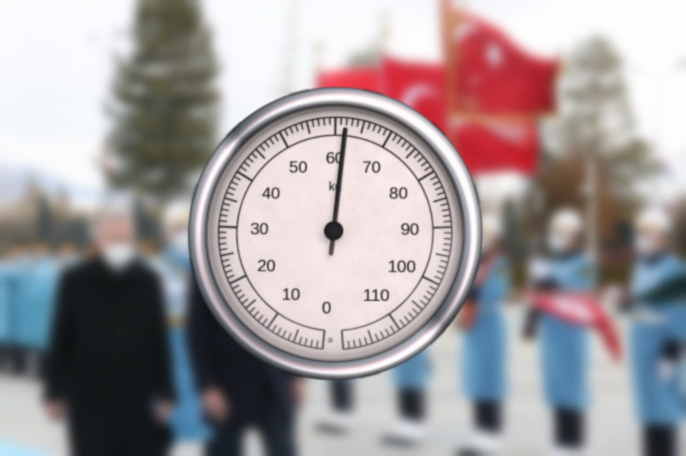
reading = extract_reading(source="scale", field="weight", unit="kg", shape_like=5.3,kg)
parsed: 62,kg
